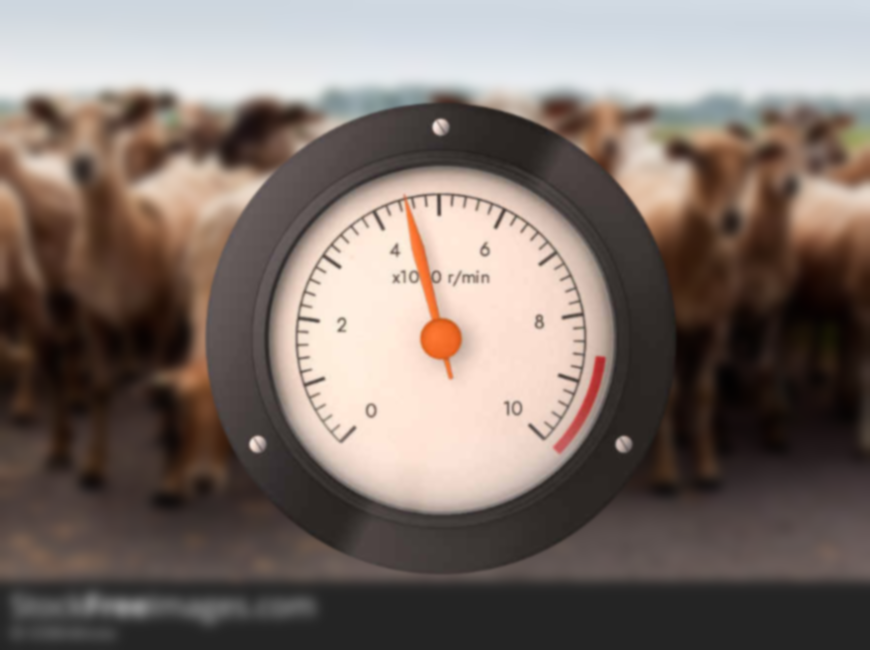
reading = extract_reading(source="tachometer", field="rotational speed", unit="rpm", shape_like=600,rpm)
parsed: 4500,rpm
